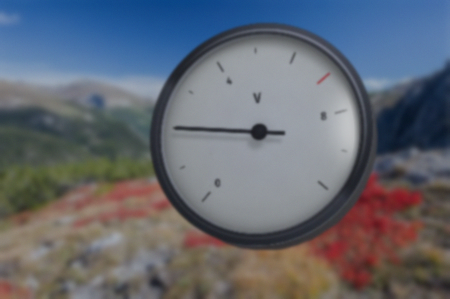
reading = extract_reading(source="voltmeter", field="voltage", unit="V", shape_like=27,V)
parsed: 2,V
